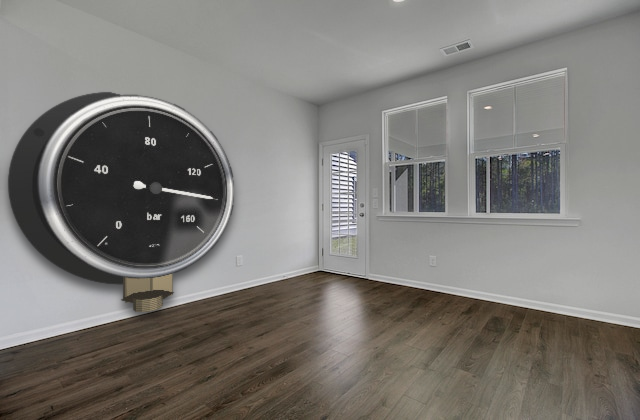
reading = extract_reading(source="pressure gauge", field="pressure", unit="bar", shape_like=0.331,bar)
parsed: 140,bar
